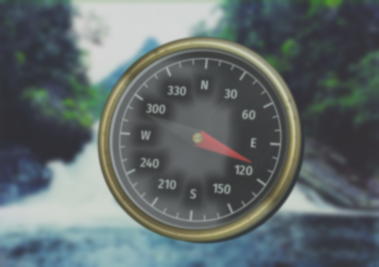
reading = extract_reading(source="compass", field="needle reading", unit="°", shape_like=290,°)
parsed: 110,°
